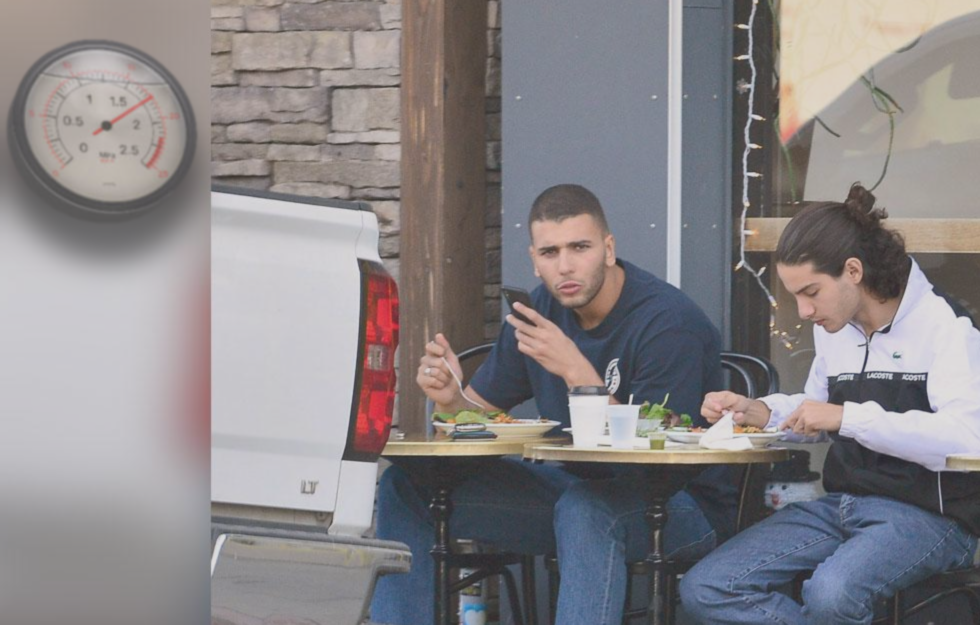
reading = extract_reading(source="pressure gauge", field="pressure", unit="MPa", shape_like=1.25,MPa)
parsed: 1.75,MPa
